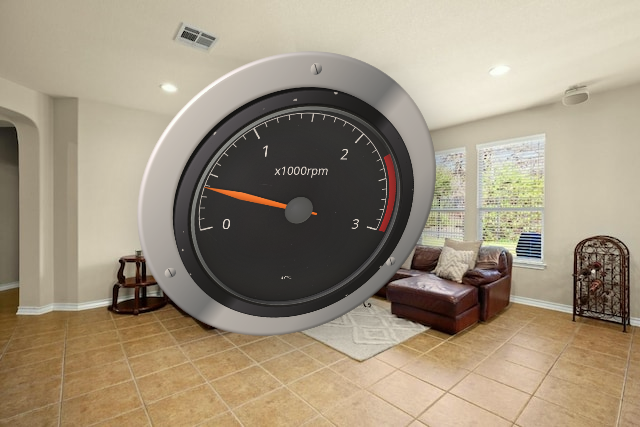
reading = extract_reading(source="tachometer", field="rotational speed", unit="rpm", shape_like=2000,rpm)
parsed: 400,rpm
